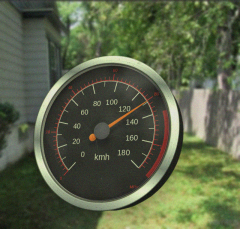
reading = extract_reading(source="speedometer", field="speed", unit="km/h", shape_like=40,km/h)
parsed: 130,km/h
